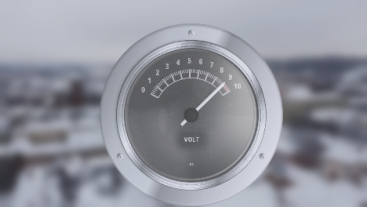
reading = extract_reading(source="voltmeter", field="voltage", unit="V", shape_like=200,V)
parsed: 9,V
